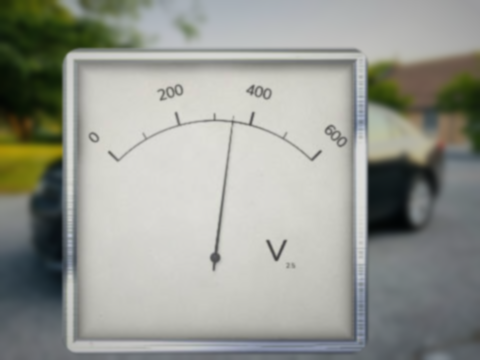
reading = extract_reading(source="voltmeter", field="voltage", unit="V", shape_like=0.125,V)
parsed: 350,V
